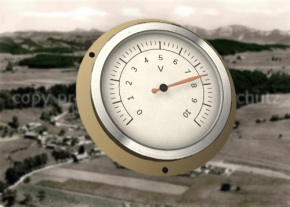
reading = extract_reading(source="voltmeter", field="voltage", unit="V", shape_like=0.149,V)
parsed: 7.6,V
